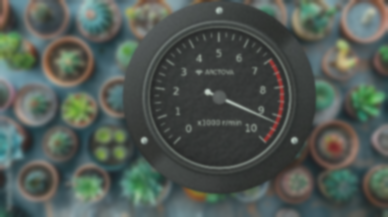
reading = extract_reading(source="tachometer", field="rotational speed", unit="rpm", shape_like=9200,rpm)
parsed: 9250,rpm
